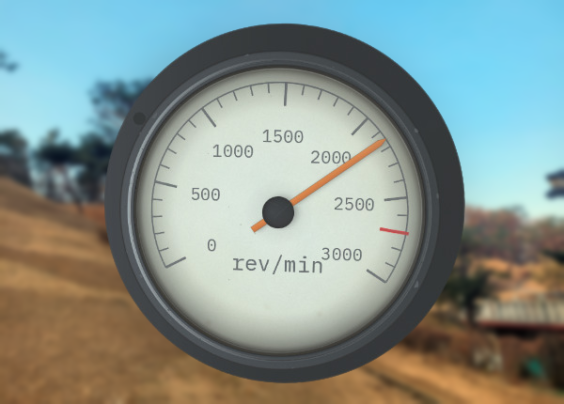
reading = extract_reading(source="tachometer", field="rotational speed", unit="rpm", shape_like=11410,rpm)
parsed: 2150,rpm
